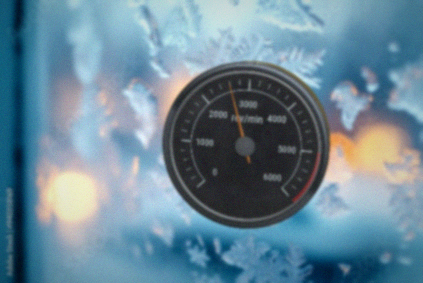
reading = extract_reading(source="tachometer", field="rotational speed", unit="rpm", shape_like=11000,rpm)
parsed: 2600,rpm
